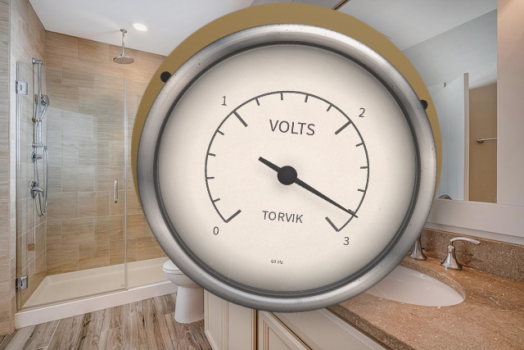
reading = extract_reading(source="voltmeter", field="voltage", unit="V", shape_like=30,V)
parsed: 2.8,V
